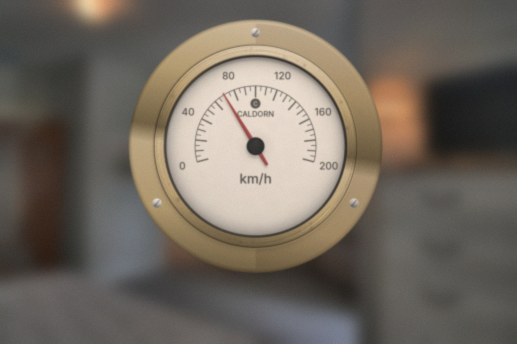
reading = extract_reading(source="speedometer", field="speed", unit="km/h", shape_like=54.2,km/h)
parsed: 70,km/h
